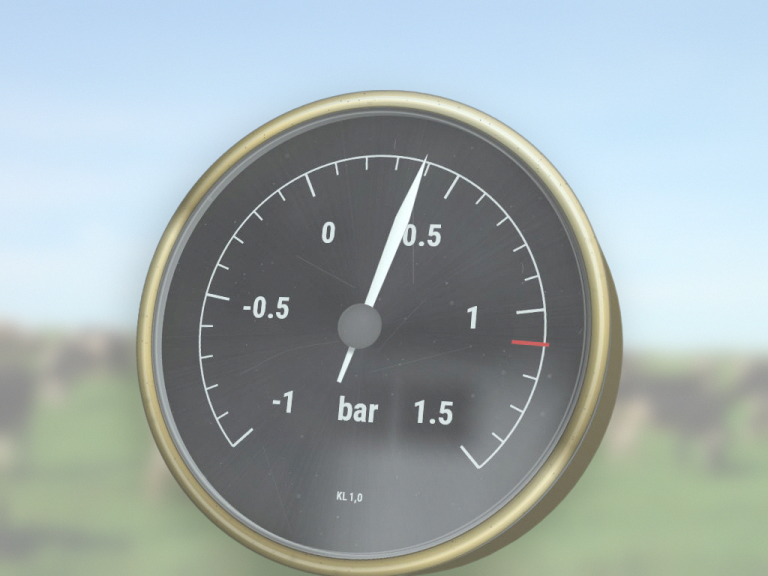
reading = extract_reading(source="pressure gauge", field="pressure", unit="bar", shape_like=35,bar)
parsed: 0.4,bar
